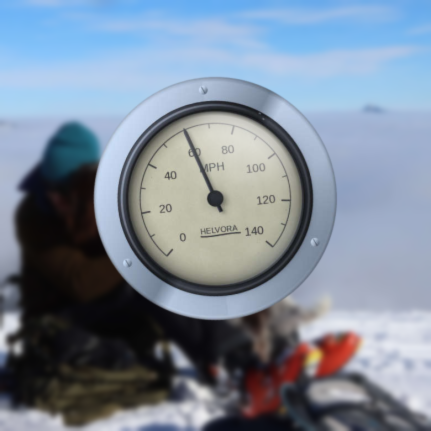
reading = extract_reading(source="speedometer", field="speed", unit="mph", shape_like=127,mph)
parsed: 60,mph
